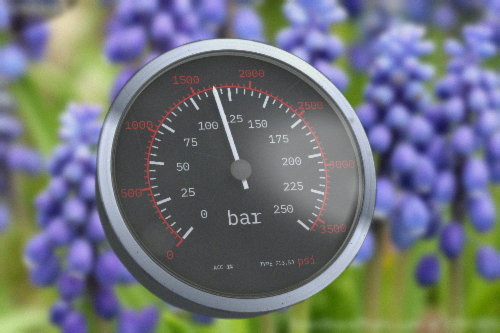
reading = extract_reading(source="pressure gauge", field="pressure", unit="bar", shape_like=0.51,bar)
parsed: 115,bar
